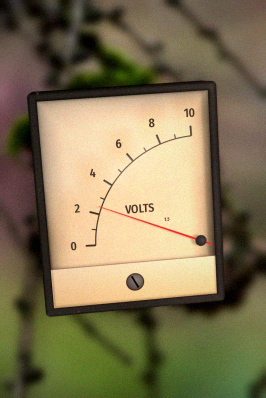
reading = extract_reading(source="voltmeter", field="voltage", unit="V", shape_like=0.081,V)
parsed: 2.5,V
